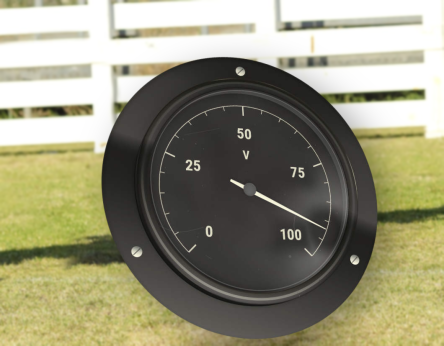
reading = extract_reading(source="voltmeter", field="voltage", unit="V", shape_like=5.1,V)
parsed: 92.5,V
